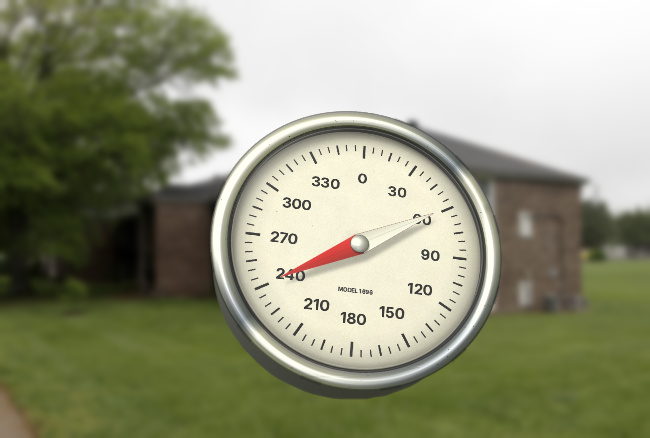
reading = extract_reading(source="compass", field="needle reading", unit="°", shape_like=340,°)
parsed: 240,°
